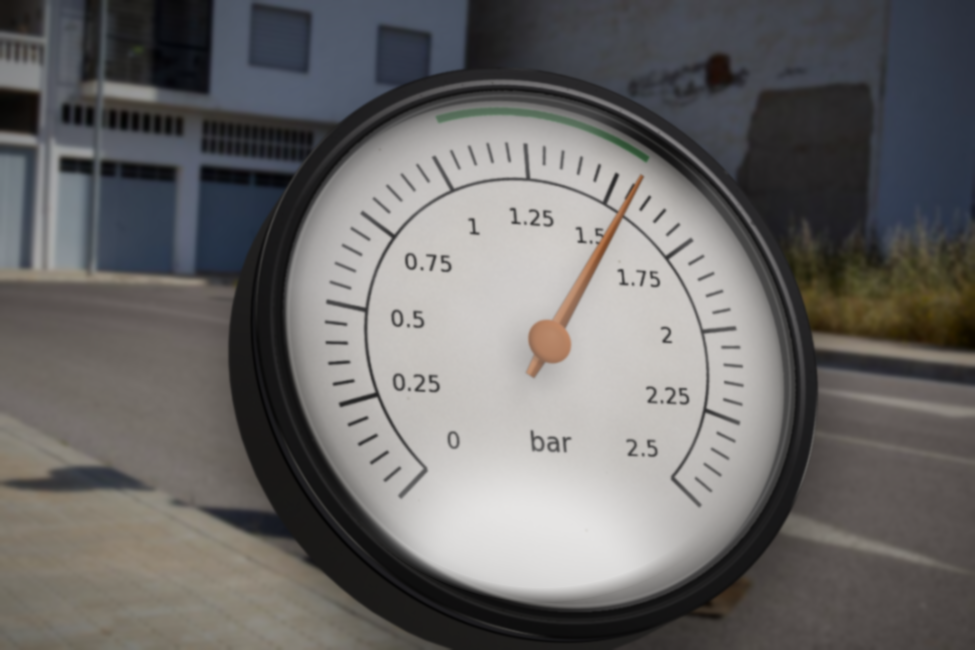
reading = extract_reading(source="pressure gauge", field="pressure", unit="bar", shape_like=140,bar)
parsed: 1.55,bar
